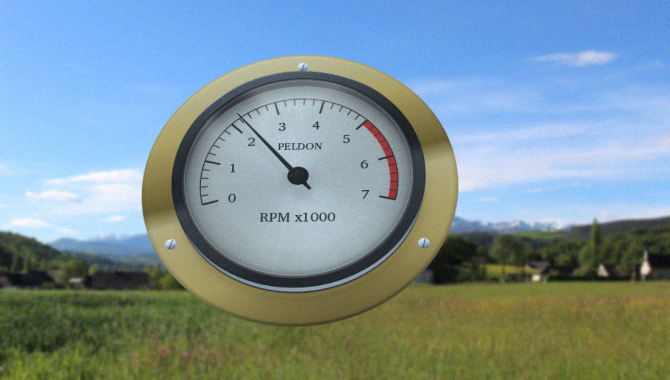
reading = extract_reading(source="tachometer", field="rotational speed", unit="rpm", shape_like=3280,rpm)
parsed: 2200,rpm
